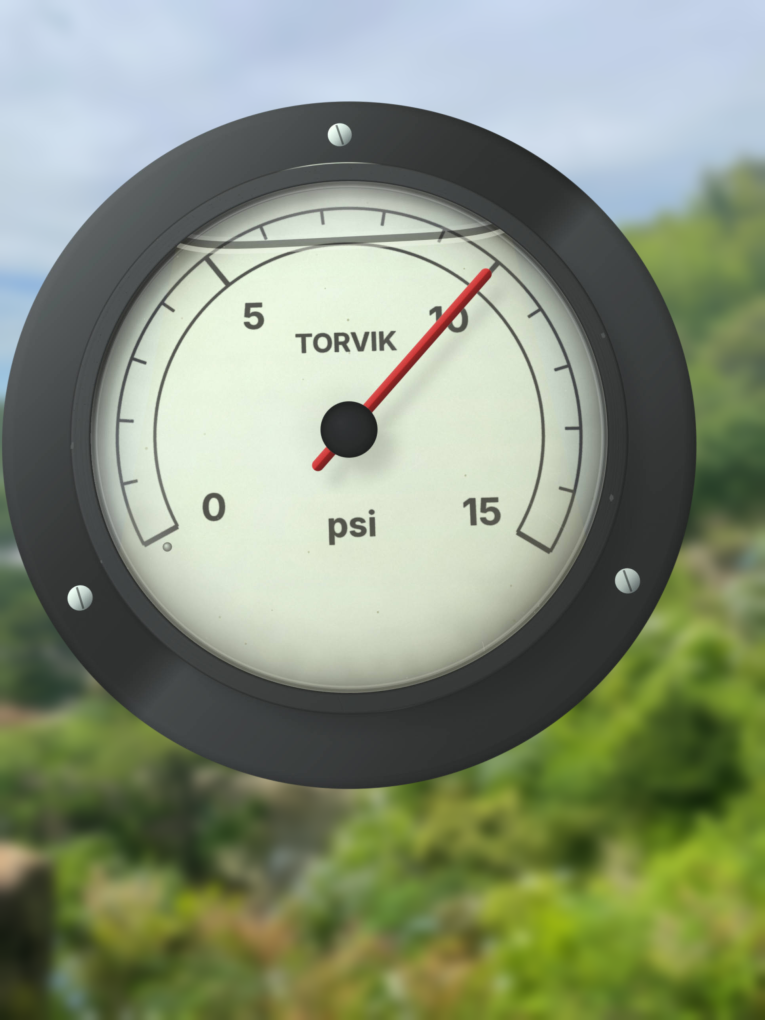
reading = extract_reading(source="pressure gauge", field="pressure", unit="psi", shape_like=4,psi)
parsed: 10,psi
